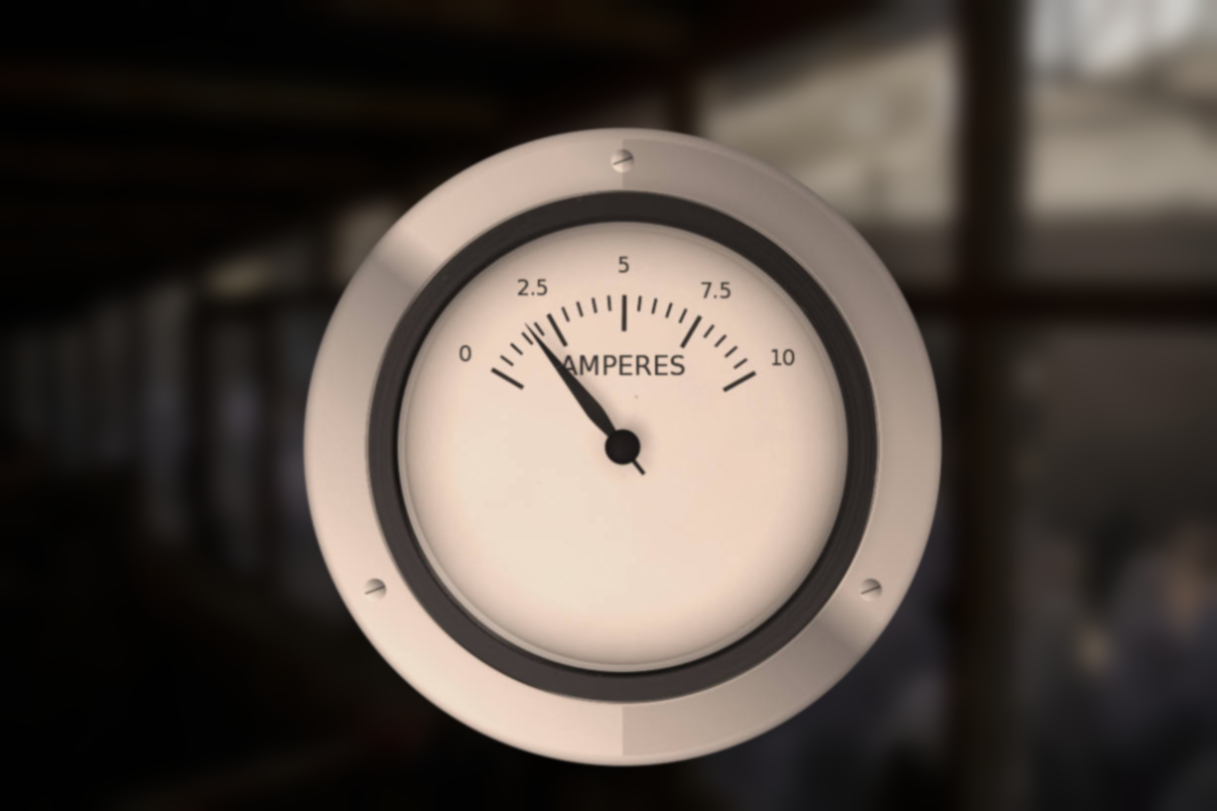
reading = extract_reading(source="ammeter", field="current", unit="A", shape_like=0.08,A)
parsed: 1.75,A
